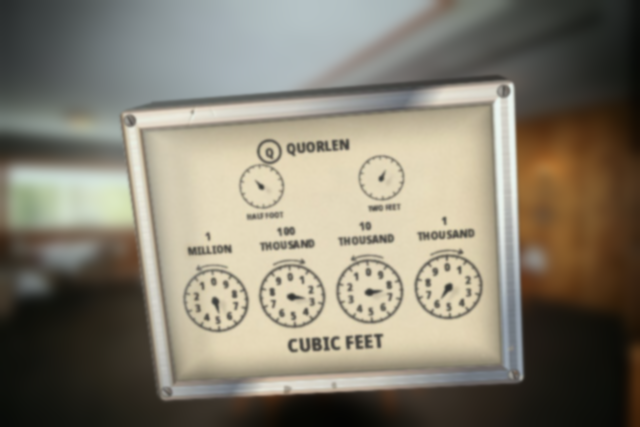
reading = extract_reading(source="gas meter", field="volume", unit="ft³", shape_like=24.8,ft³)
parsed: 527600,ft³
